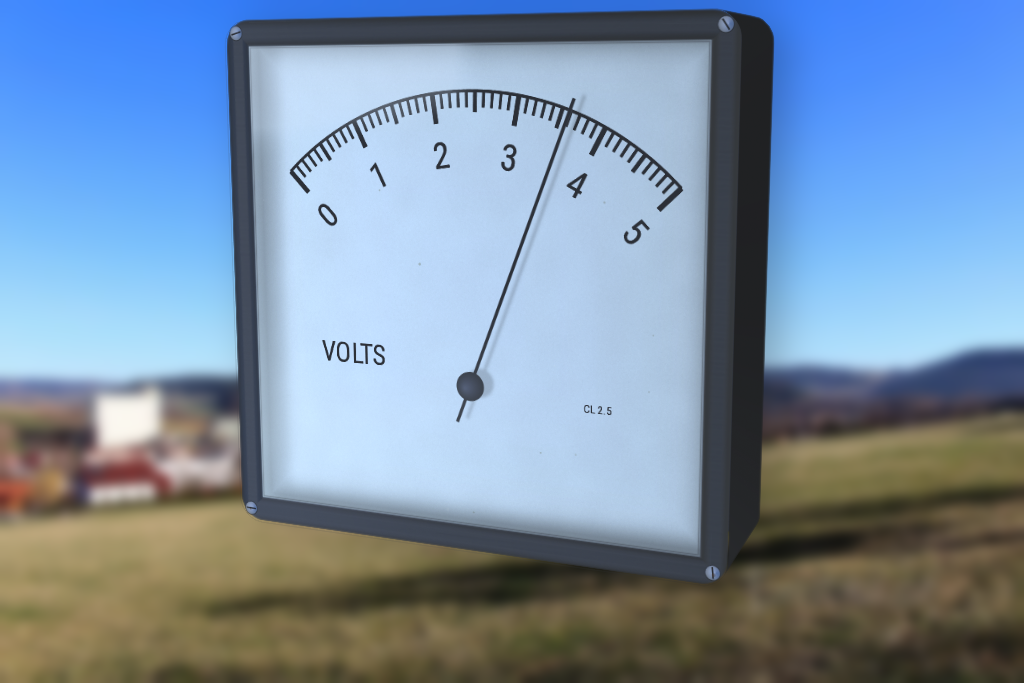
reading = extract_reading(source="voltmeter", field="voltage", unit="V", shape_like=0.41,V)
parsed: 3.6,V
